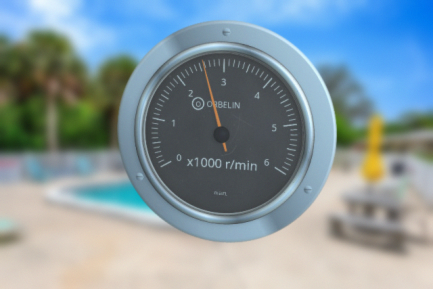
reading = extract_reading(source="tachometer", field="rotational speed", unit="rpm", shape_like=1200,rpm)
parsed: 2600,rpm
